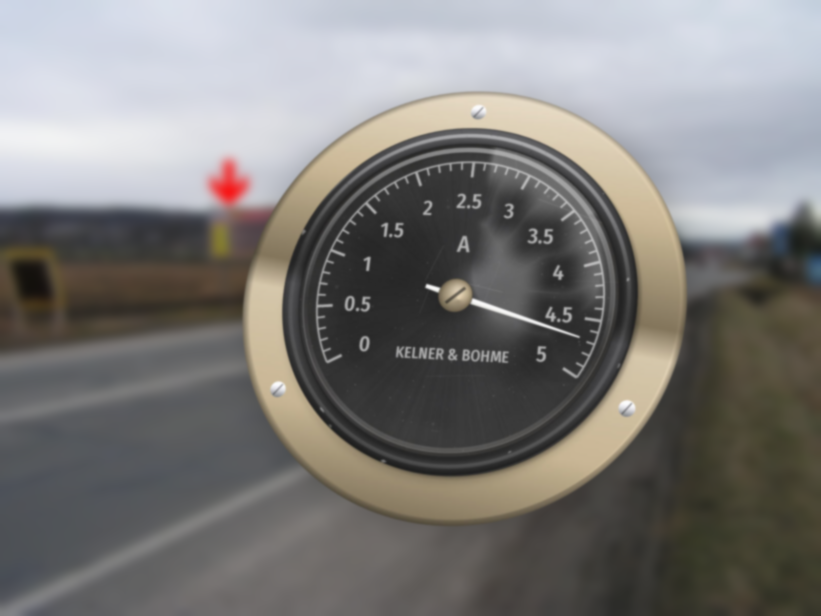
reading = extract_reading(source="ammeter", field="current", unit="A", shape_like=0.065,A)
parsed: 4.7,A
